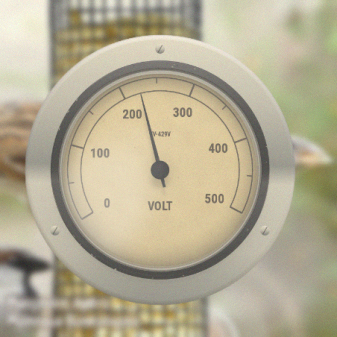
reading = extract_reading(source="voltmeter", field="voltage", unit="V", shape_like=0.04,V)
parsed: 225,V
